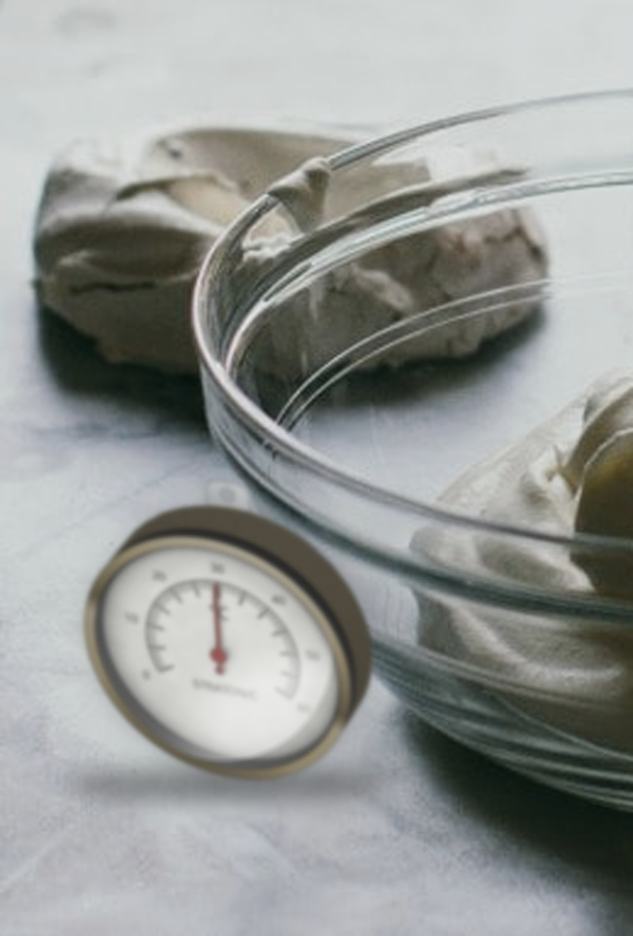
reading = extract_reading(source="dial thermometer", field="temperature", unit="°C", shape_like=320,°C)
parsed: 30,°C
